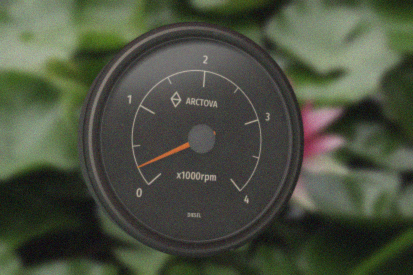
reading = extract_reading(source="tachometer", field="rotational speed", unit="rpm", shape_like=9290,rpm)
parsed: 250,rpm
